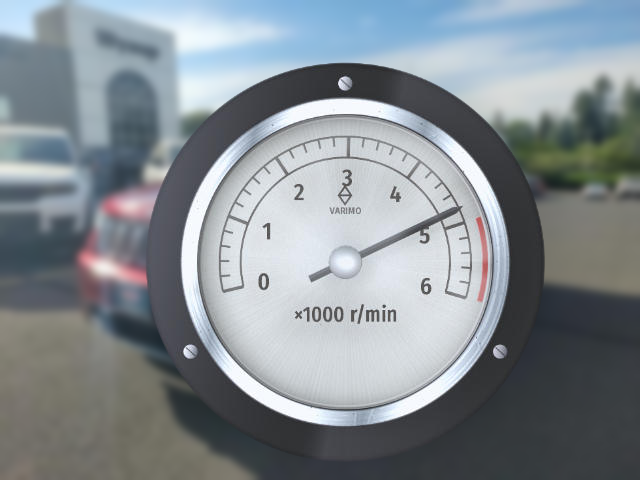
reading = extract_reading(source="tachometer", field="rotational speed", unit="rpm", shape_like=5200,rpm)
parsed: 4800,rpm
